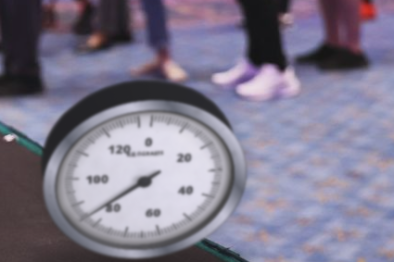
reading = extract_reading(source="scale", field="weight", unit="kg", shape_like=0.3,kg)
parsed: 85,kg
